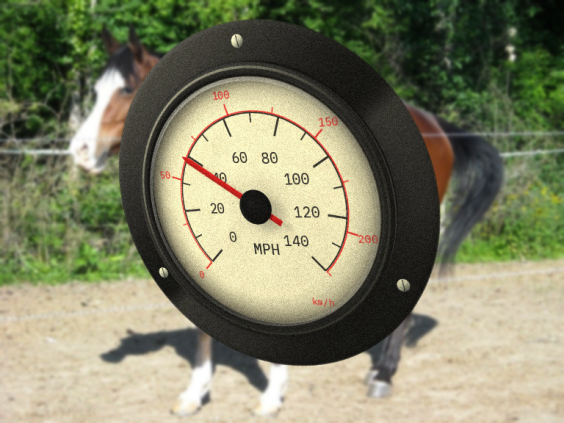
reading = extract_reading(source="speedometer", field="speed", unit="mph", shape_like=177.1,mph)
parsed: 40,mph
